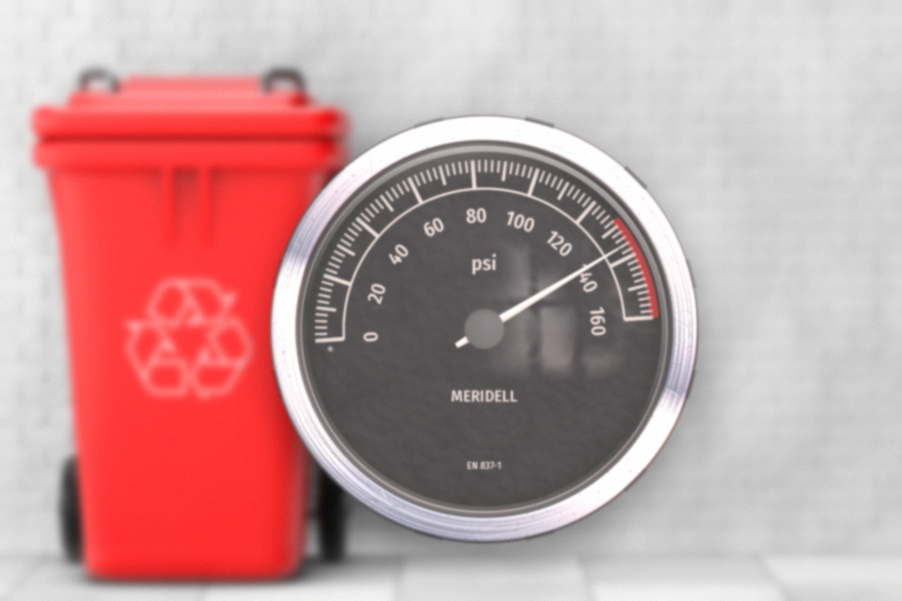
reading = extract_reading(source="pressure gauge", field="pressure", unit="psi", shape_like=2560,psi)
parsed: 136,psi
